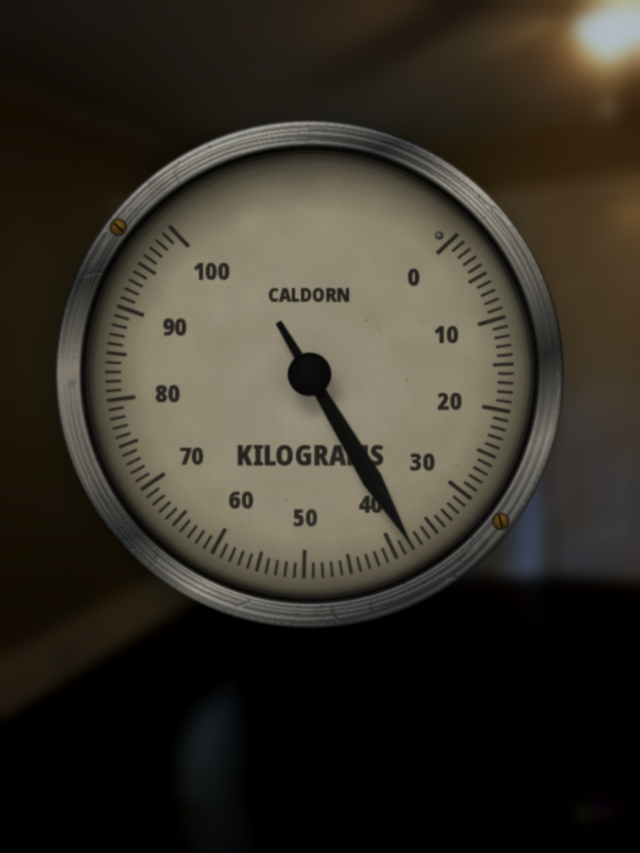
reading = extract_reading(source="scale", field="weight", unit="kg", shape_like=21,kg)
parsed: 38,kg
